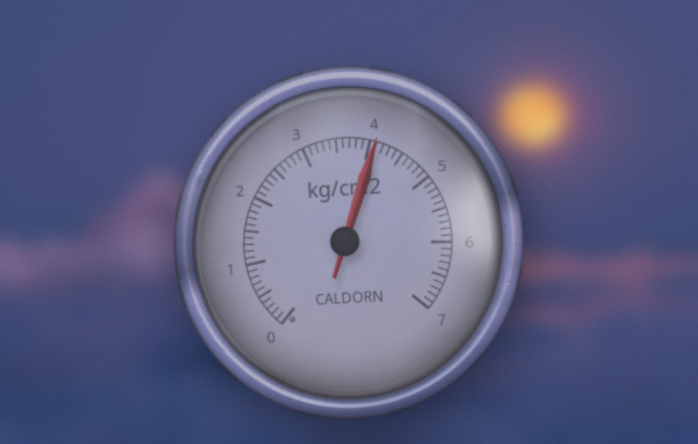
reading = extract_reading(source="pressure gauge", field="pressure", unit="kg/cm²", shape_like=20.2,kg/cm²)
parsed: 4.1,kg/cm²
